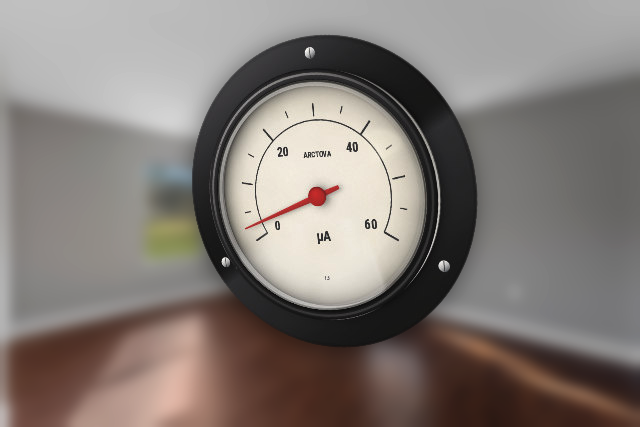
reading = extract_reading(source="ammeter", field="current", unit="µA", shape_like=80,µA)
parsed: 2.5,µA
